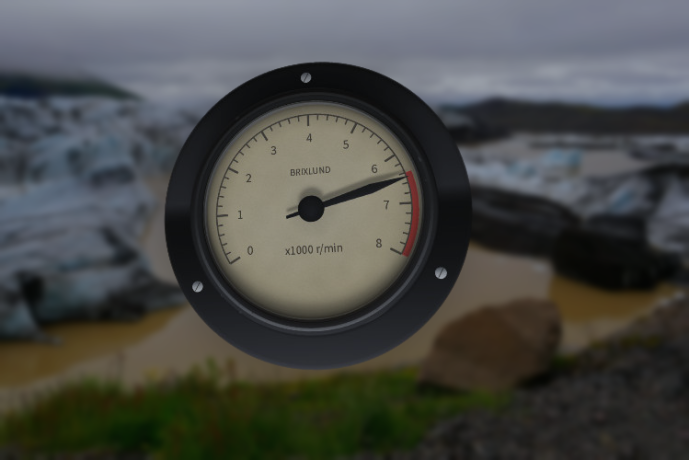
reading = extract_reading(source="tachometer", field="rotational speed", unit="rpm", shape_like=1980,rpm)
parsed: 6500,rpm
